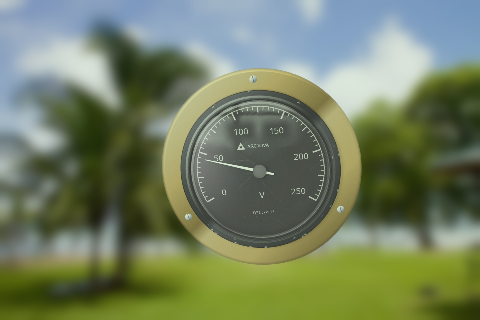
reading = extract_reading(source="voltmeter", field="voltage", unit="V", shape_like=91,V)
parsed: 45,V
